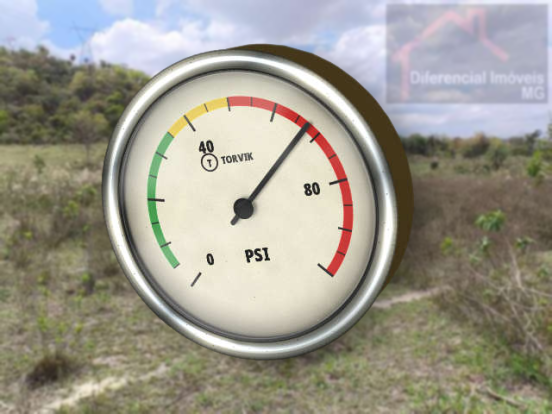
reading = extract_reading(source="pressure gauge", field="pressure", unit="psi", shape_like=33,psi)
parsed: 67.5,psi
